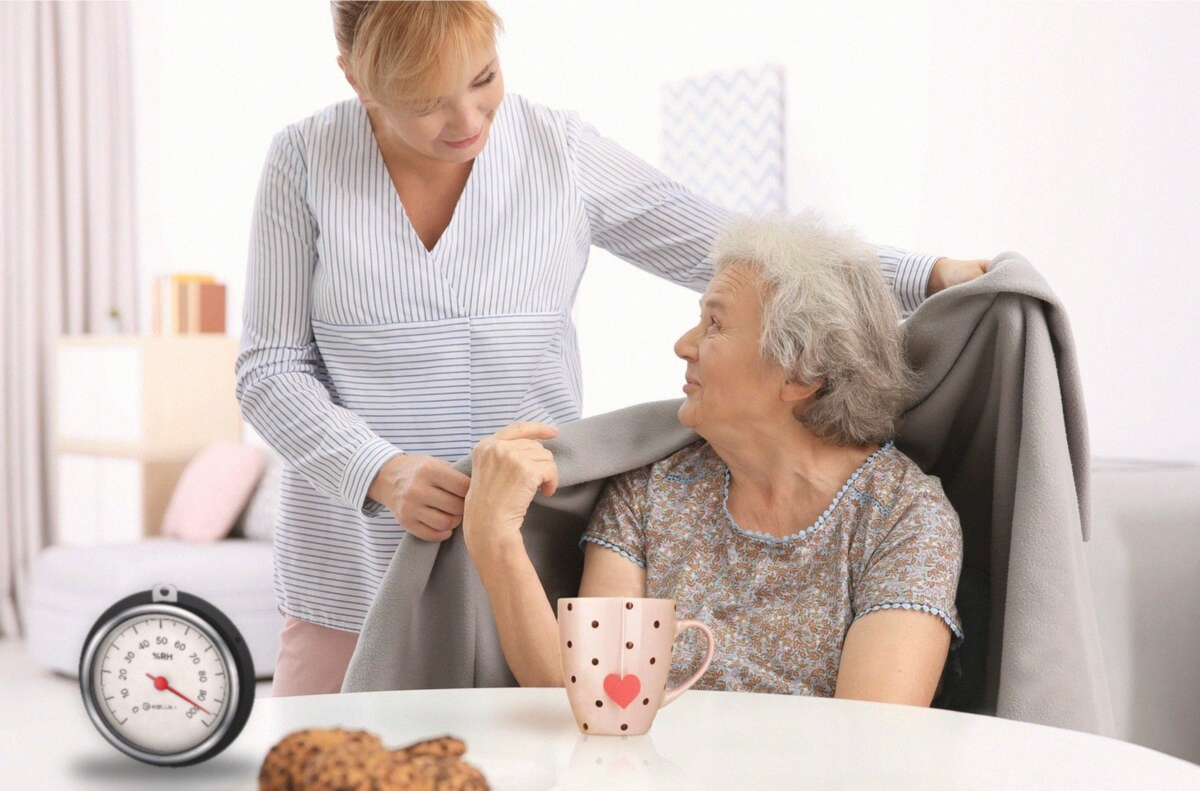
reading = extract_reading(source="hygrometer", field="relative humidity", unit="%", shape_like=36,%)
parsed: 95,%
